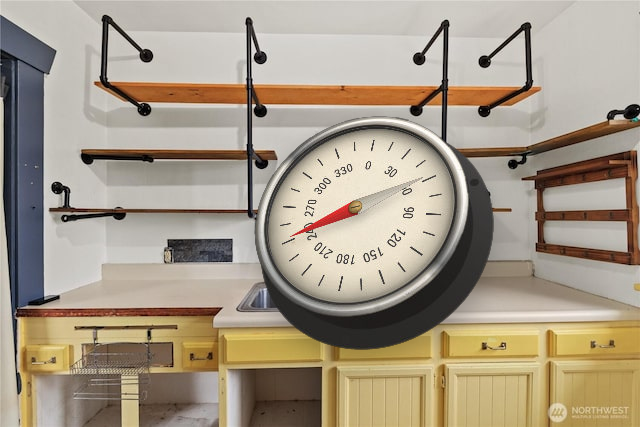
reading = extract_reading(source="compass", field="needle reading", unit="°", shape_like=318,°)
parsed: 240,°
